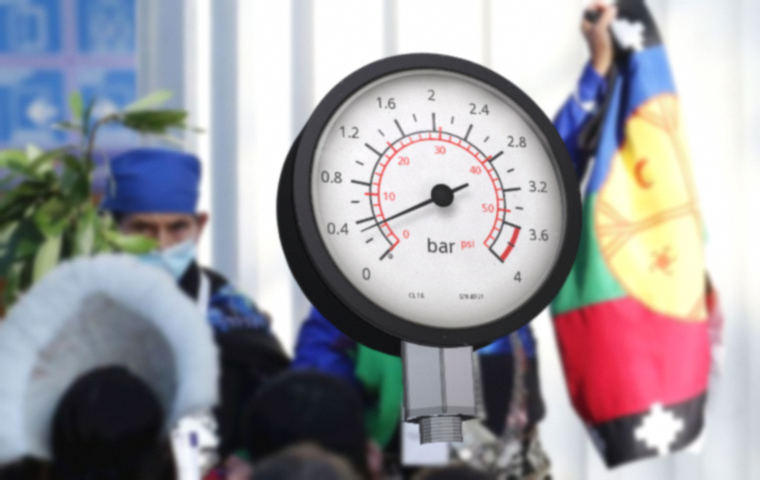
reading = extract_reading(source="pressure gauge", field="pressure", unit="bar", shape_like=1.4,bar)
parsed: 0.3,bar
